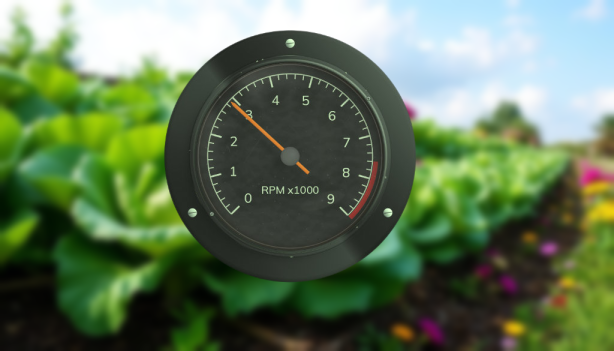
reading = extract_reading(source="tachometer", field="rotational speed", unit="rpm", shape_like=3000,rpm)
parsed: 2900,rpm
